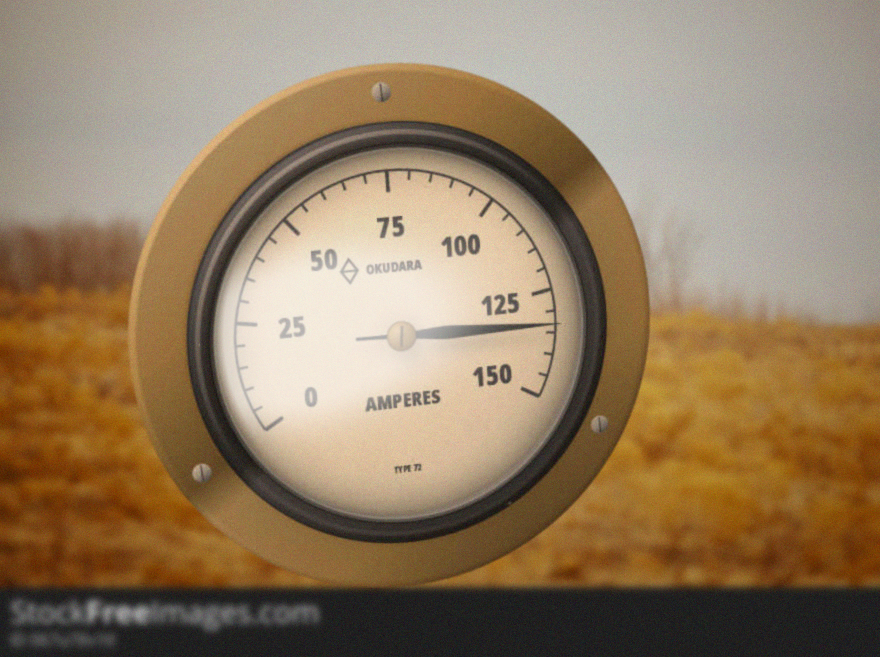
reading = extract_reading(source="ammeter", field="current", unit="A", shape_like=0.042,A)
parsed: 132.5,A
